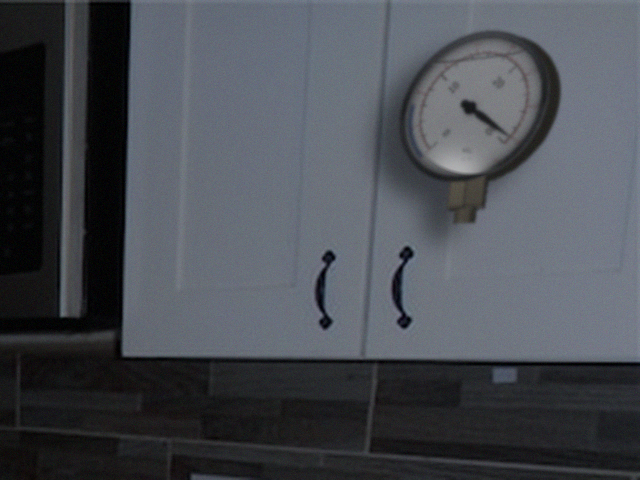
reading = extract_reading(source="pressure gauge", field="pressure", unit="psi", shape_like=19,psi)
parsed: 29,psi
